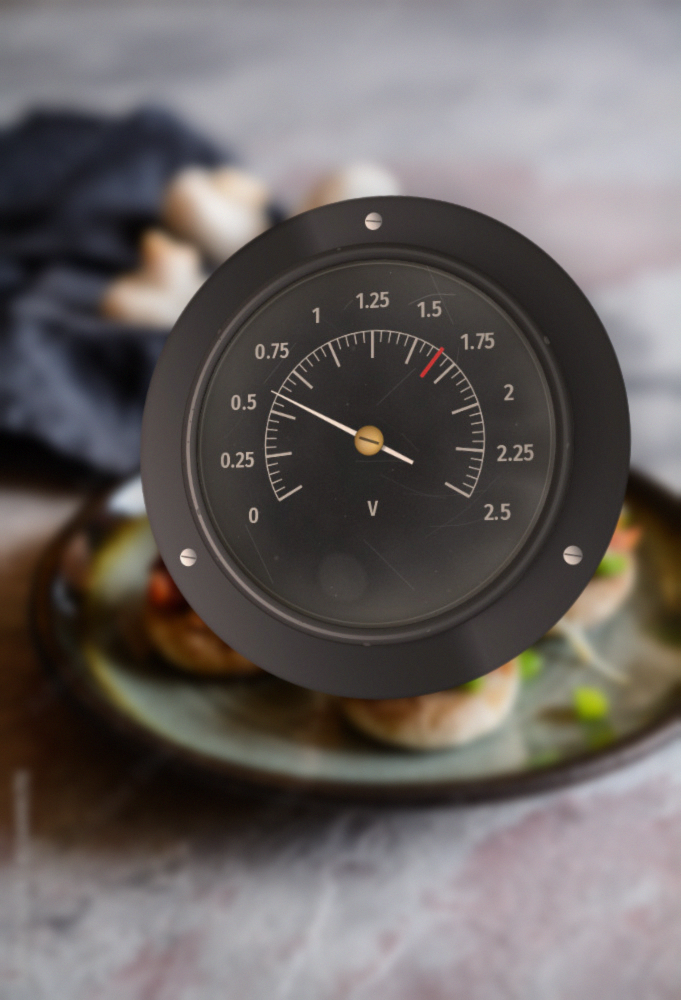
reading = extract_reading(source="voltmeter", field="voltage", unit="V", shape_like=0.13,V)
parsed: 0.6,V
